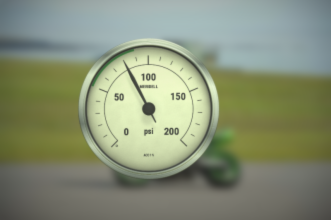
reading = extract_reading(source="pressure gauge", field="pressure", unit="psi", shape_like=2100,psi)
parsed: 80,psi
